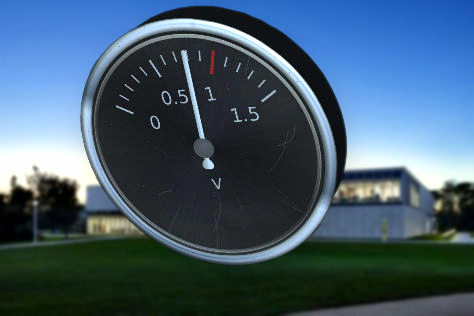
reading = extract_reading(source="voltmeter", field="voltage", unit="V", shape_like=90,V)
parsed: 0.8,V
